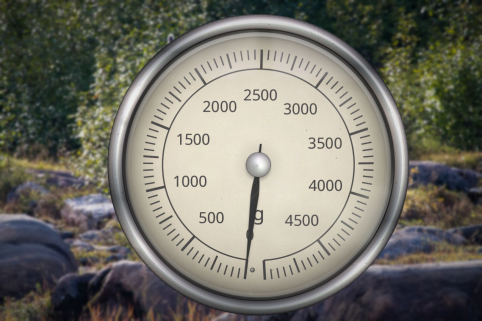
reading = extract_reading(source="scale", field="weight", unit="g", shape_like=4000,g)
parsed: 0,g
